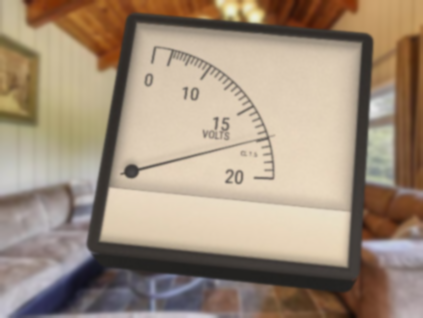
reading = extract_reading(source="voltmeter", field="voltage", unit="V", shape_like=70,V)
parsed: 17.5,V
